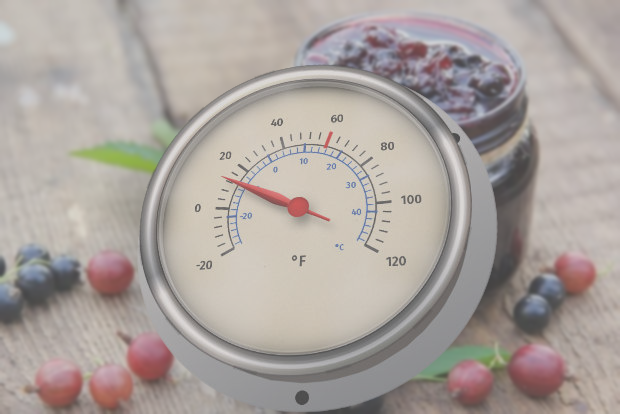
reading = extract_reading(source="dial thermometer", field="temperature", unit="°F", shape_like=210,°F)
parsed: 12,°F
